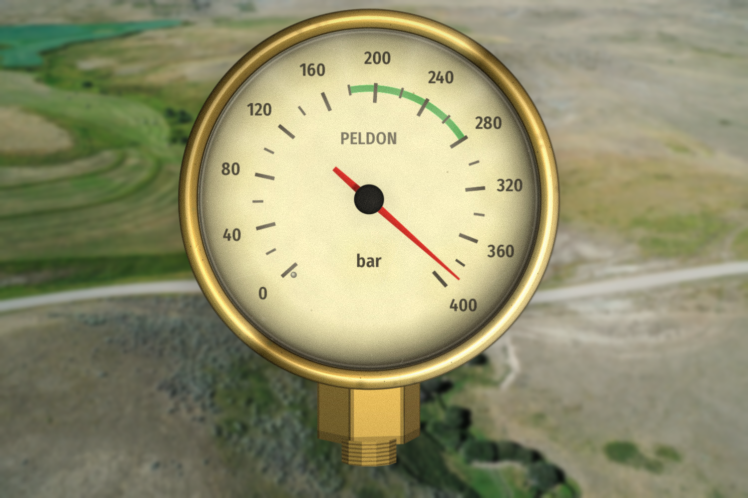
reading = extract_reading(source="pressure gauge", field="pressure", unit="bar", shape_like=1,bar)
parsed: 390,bar
